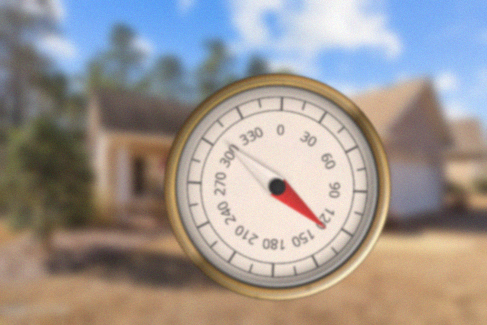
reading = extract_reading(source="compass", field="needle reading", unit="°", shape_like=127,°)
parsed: 127.5,°
